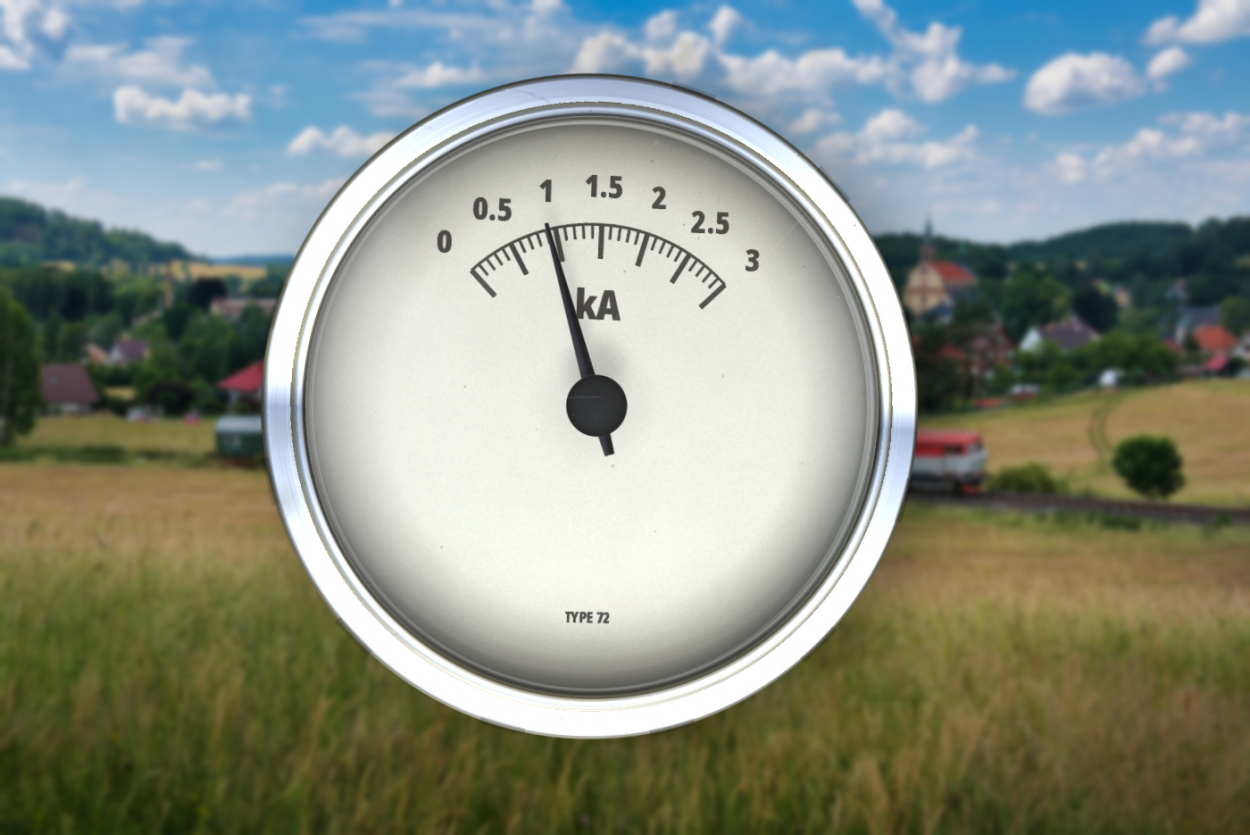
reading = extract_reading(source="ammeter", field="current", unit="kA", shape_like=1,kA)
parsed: 0.9,kA
